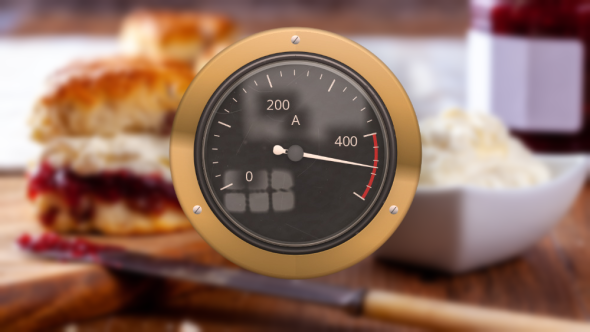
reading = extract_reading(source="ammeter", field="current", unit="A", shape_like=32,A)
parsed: 450,A
